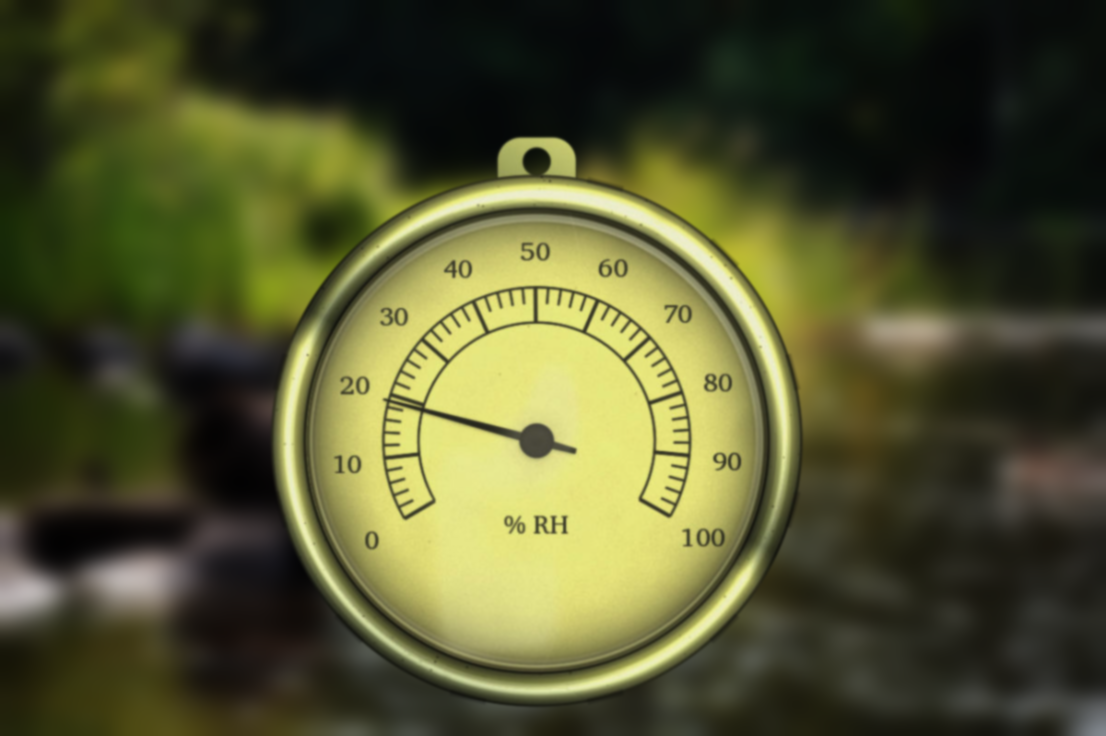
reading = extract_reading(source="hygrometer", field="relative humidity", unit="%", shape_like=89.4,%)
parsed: 19,%
